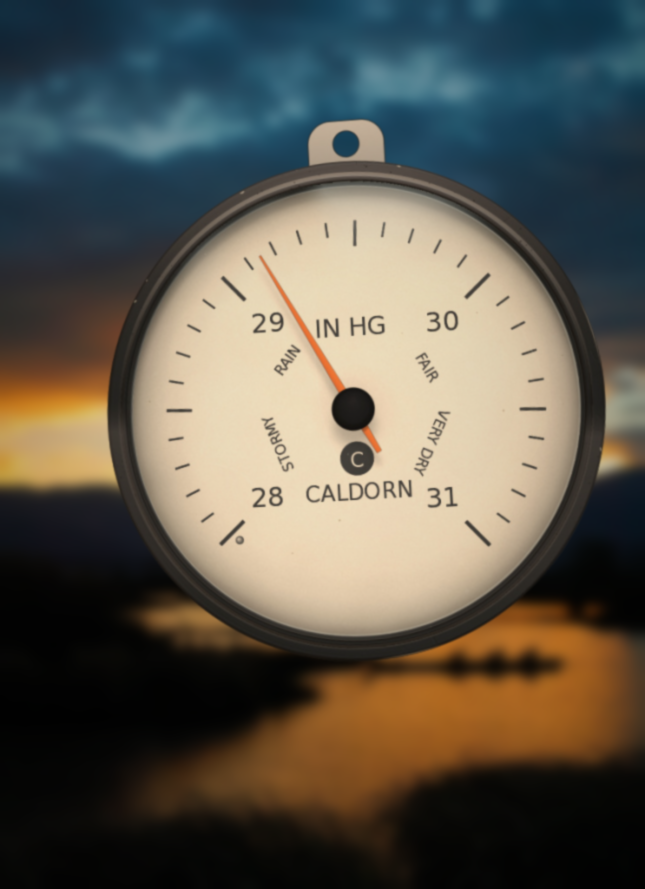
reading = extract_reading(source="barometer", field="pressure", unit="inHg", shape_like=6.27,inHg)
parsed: 29.15,inHg
